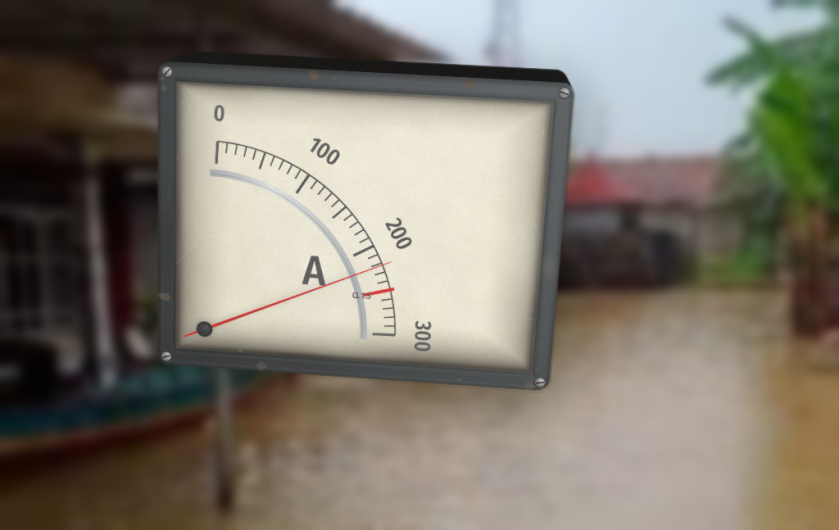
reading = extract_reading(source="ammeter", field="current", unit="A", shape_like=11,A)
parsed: 220,A
